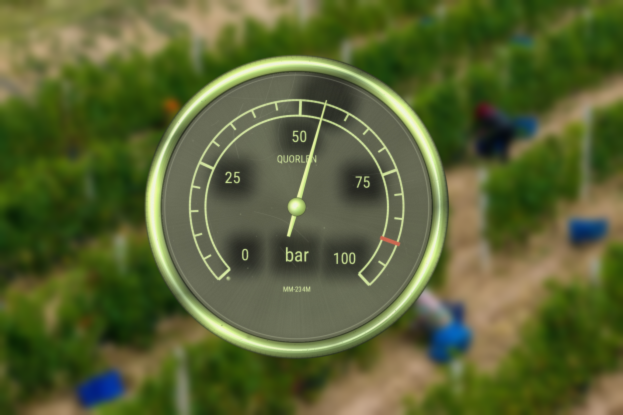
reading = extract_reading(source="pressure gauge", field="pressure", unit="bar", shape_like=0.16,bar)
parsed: 55,bar
